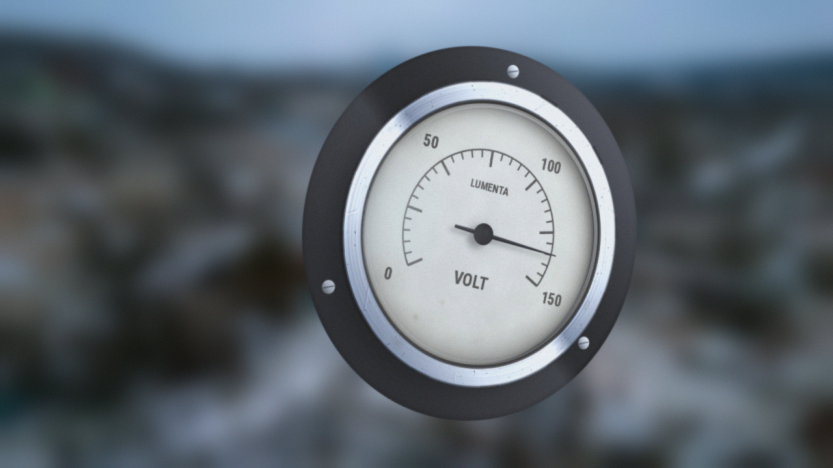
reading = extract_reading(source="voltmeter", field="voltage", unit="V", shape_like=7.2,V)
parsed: 135,V
